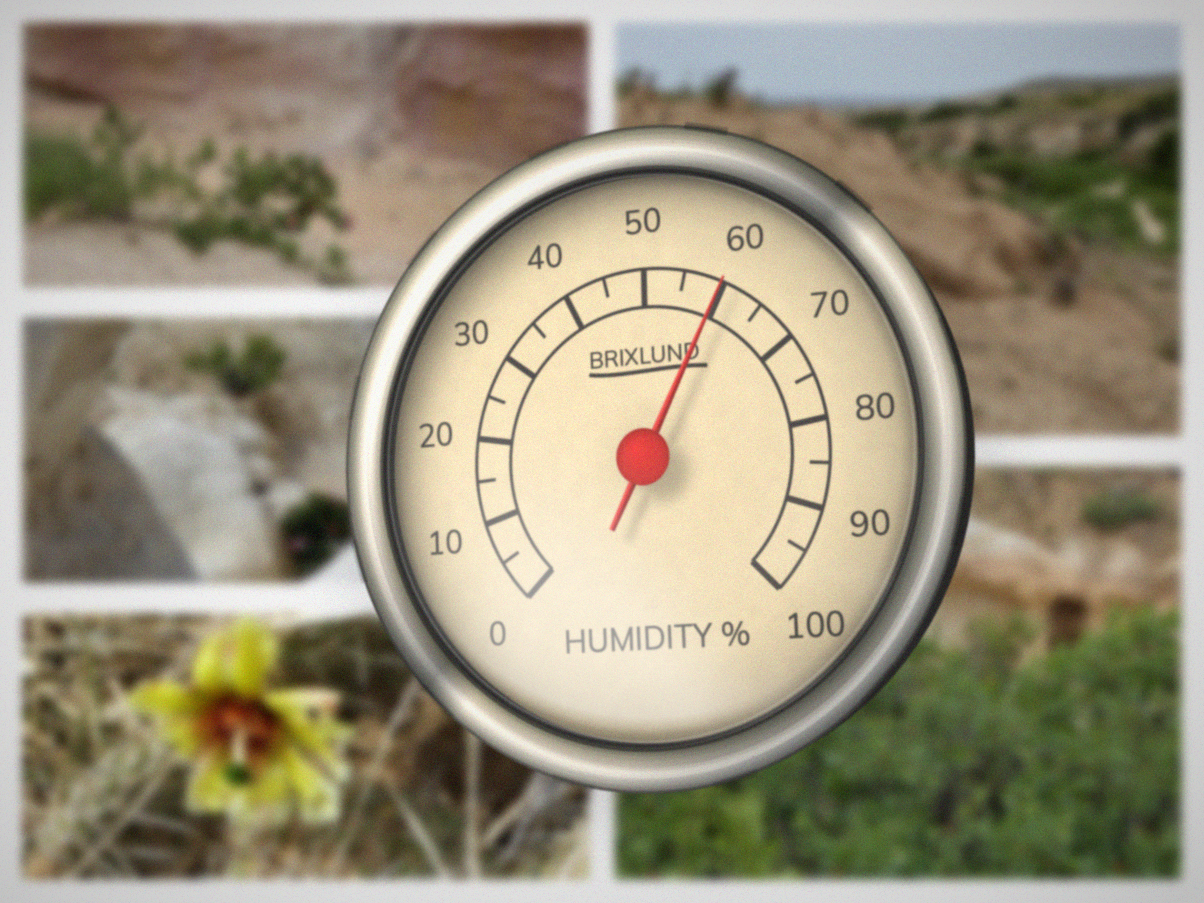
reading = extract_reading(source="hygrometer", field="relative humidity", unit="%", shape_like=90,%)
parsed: 60,%
